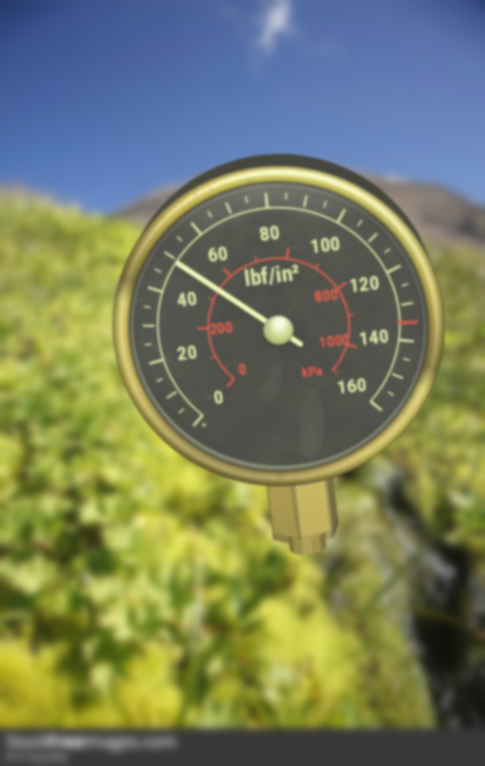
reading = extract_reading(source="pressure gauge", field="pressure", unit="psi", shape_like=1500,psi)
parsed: 50,psi
